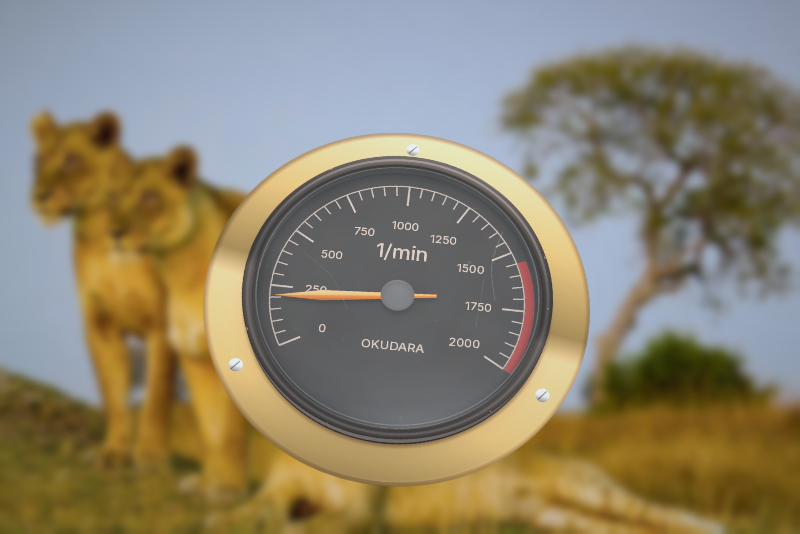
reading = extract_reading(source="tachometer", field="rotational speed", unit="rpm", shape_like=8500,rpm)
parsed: 200,rpm
